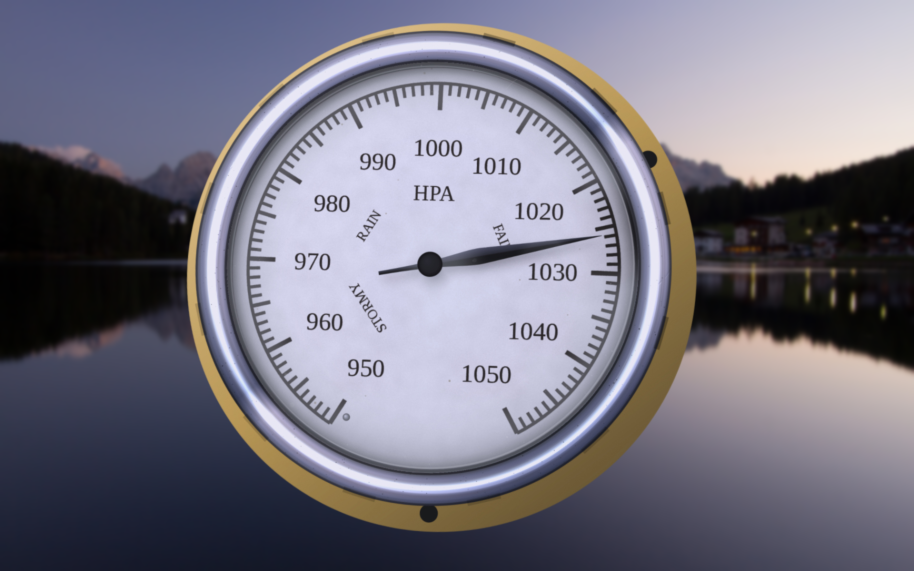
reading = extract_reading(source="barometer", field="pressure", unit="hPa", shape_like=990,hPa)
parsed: 1026,hPa
